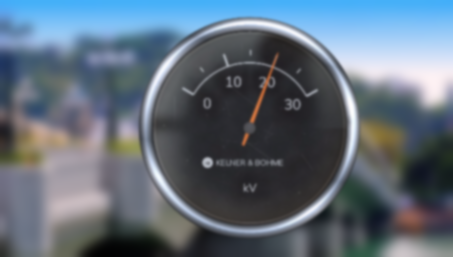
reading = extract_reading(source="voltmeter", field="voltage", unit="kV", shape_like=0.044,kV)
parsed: 20,kV
